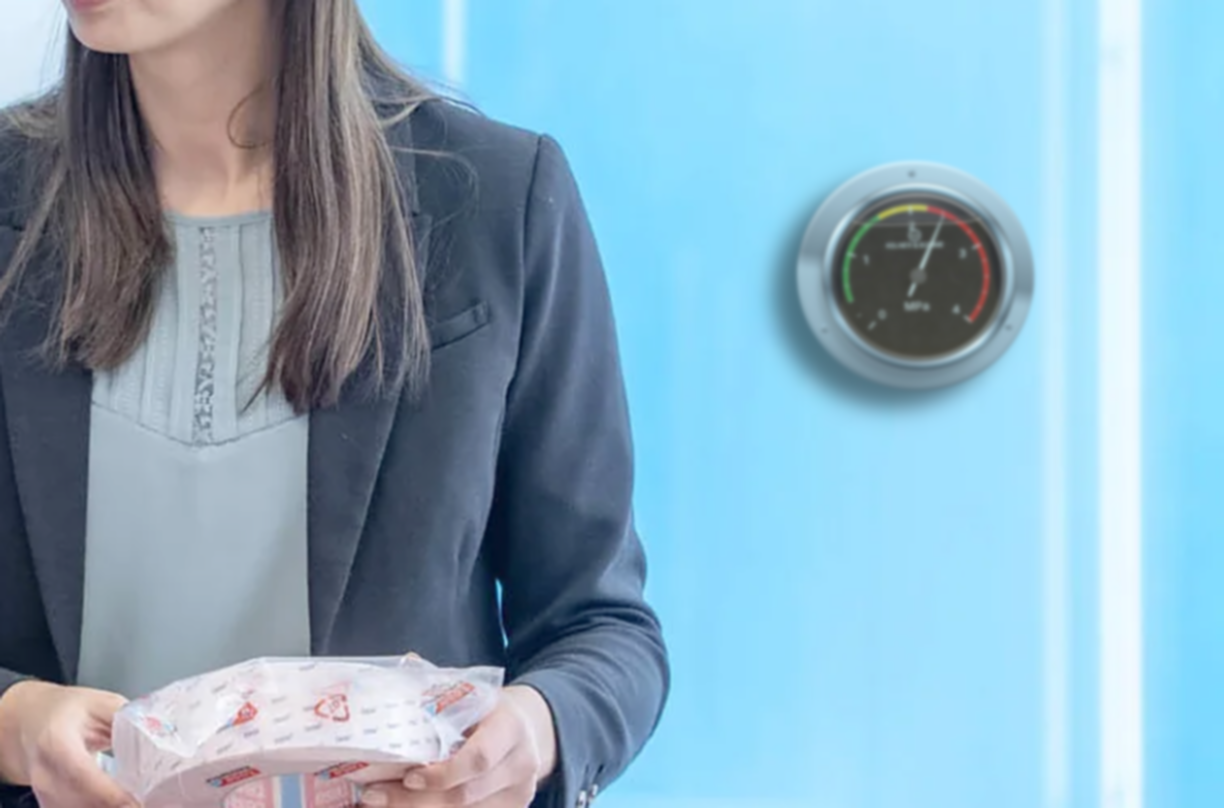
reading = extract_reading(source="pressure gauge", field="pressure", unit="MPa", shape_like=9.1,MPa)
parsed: 2.4,MPa
